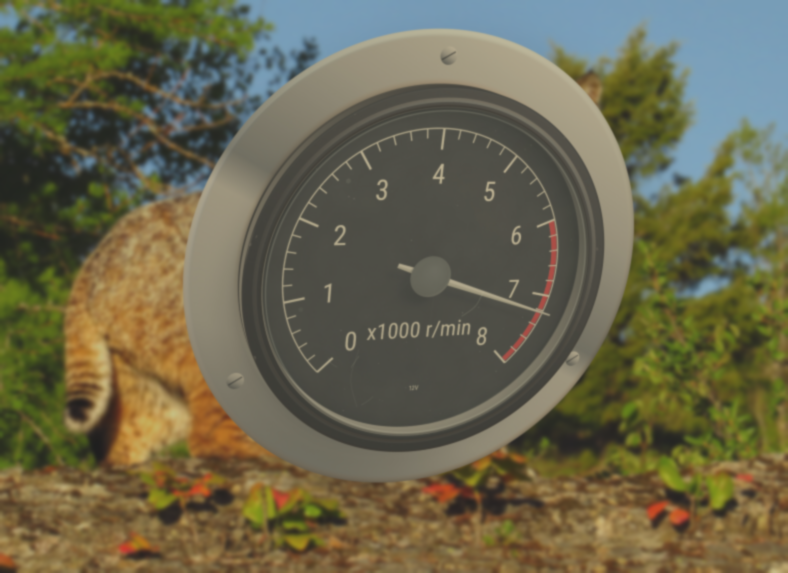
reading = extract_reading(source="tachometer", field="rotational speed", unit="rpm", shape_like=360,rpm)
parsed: 7200,rpm
